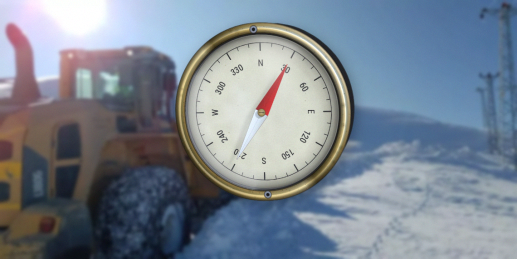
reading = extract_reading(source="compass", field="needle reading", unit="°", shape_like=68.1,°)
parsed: 30,°
